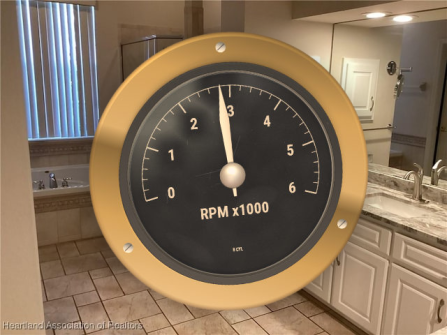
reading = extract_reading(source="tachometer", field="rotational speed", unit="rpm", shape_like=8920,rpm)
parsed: 2800,rpm
